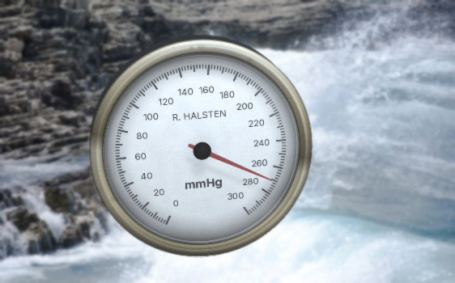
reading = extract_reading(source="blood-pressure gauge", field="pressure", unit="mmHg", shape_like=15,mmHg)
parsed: 270,mmHg
